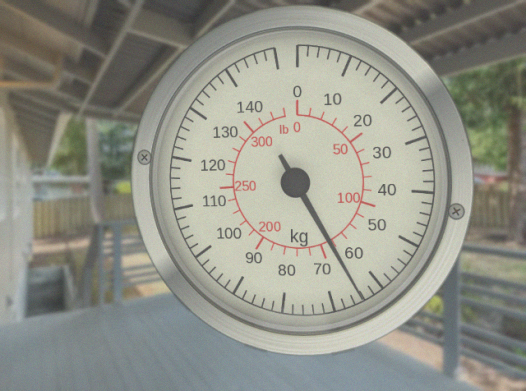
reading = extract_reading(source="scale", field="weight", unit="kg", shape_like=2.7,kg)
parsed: 64,kg
